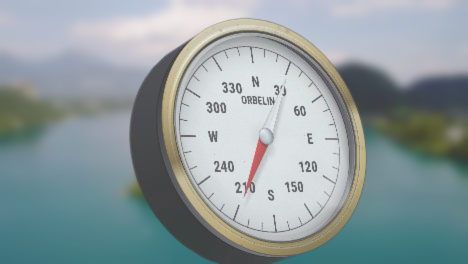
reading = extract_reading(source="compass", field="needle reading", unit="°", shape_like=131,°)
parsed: 210,°
